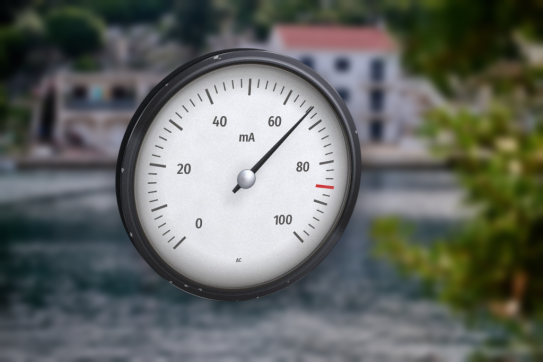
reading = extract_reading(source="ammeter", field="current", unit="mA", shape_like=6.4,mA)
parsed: 66,mA
